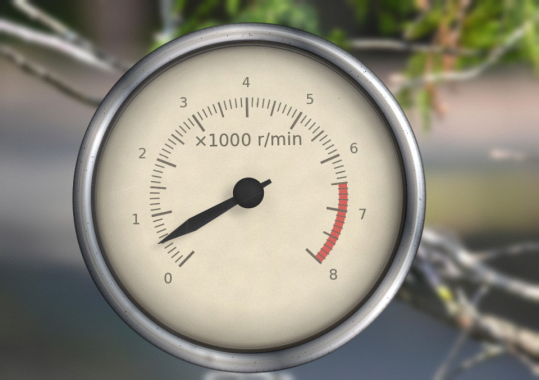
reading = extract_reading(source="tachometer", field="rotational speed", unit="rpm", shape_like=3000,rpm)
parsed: 500,rpm
